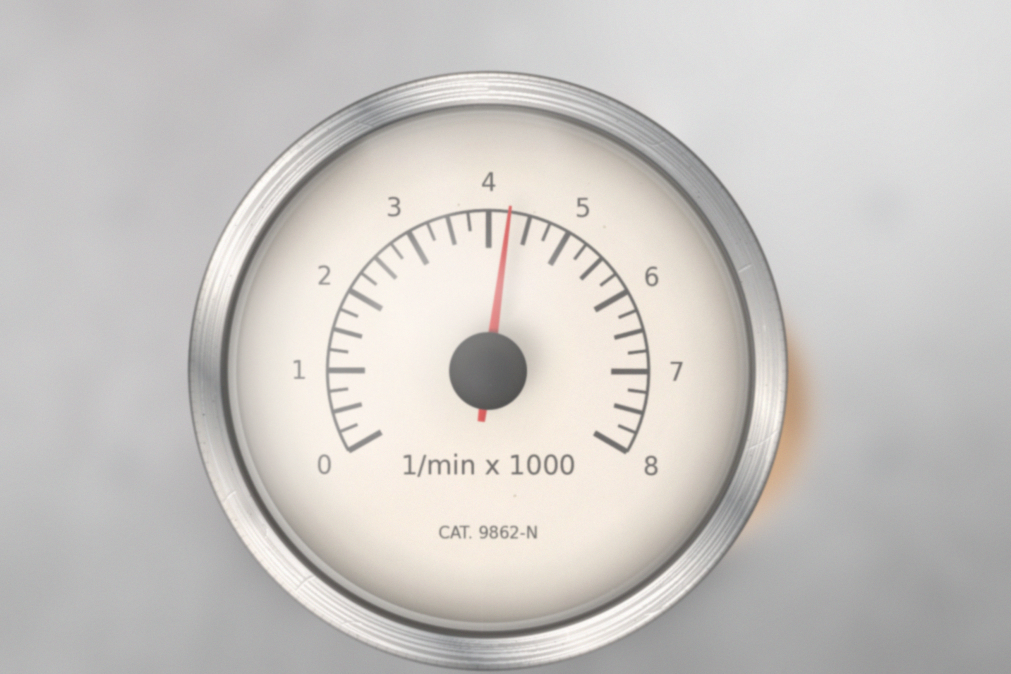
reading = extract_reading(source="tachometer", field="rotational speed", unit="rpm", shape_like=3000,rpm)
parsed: 4250,rpm
